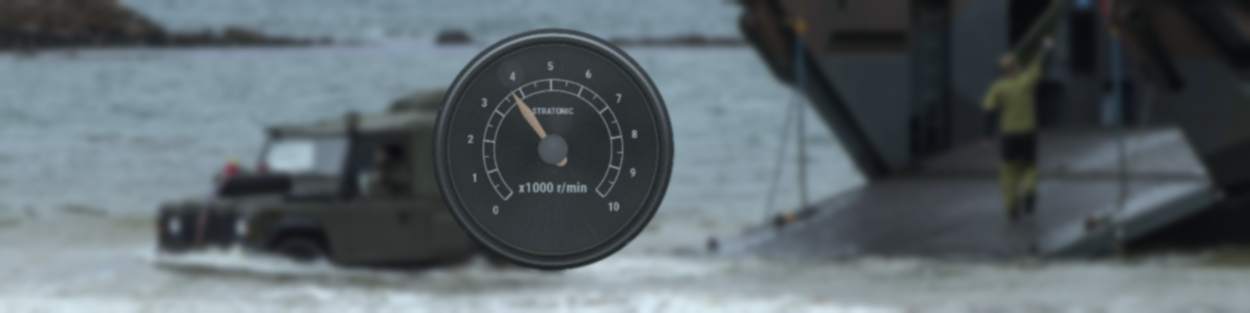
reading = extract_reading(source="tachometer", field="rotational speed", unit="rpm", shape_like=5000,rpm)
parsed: 3750,rpm
